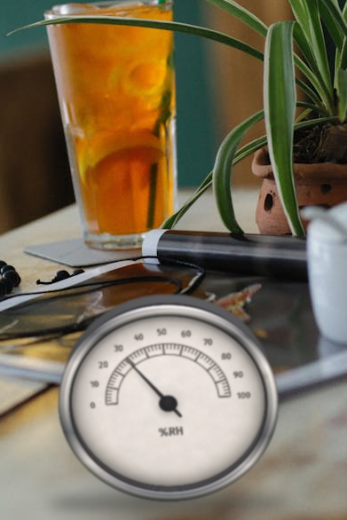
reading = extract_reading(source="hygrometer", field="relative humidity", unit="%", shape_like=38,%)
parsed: 30,%
